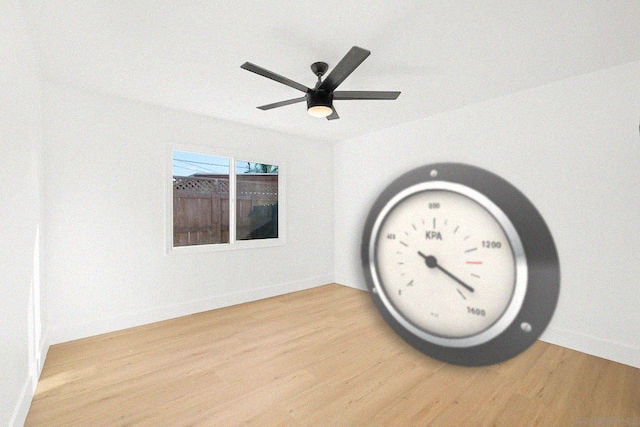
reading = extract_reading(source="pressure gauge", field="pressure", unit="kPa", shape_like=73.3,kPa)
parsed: 1500,kPa
